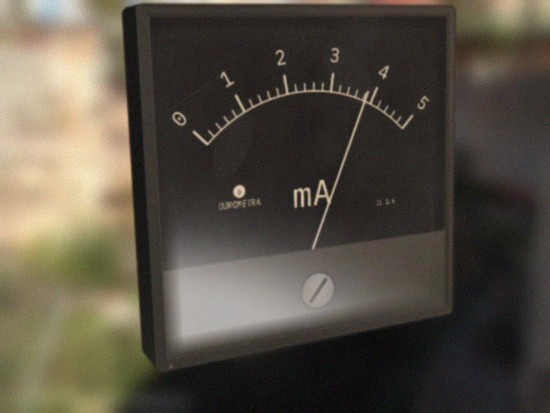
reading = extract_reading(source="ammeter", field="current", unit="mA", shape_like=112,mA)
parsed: 3.8,mA
